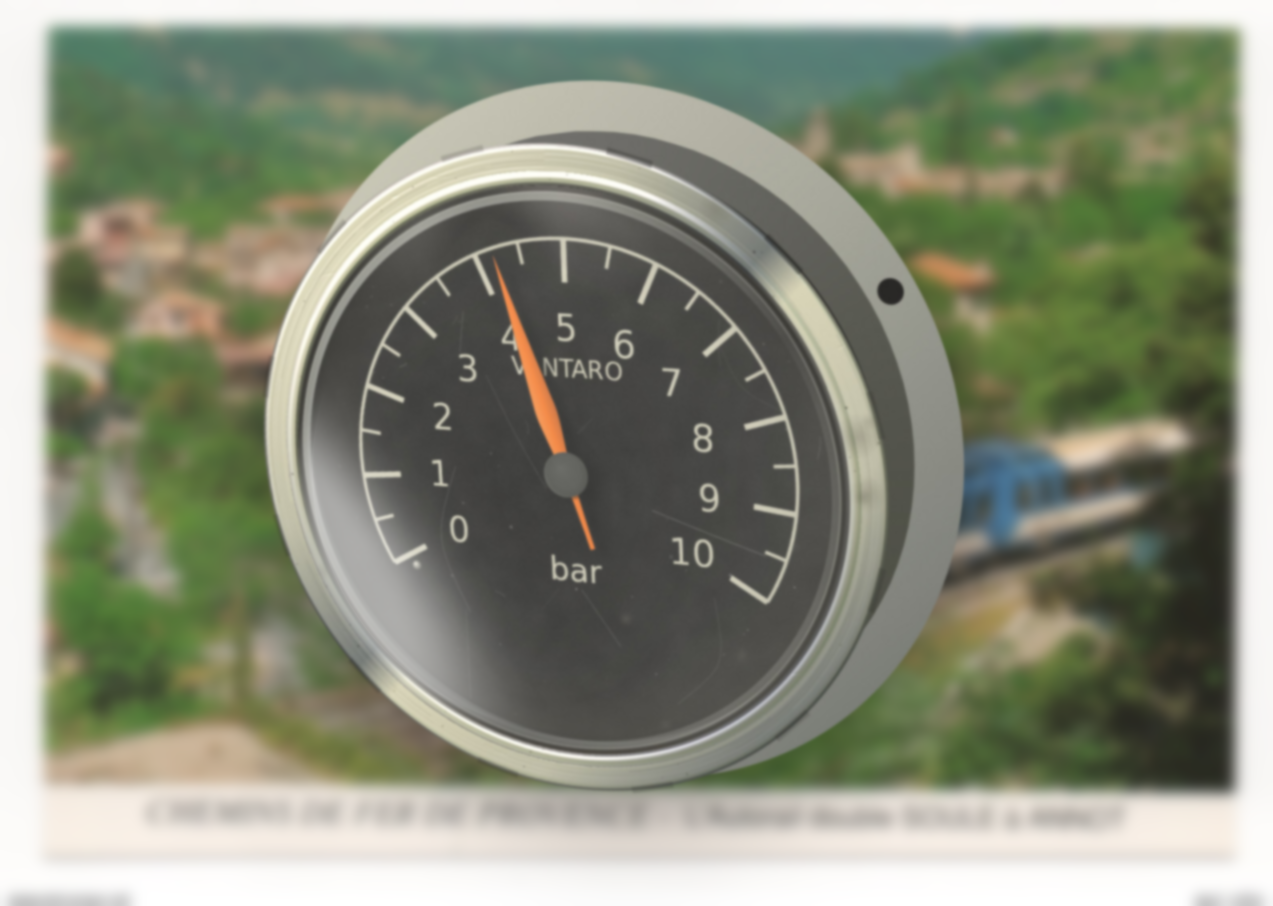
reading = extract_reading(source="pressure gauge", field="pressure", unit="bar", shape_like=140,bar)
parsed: 4.25,bar
